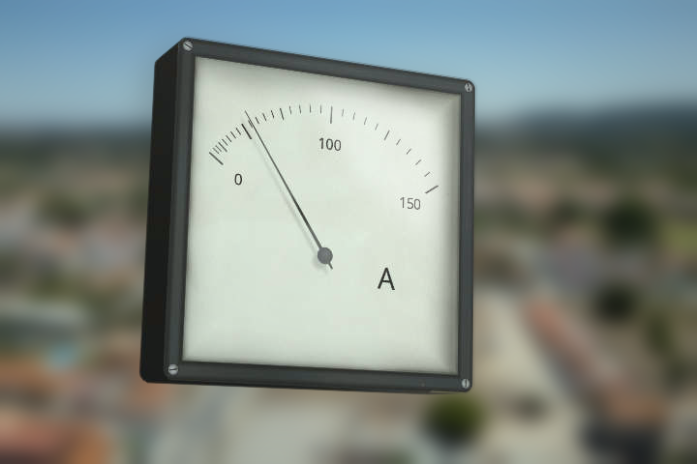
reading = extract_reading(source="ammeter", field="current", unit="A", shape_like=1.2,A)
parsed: 55,A
